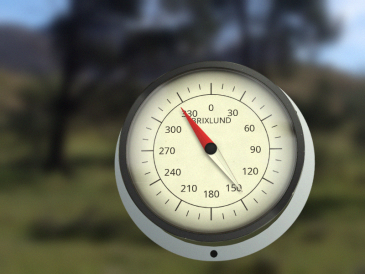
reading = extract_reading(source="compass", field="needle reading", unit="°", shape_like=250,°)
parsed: 325,°
